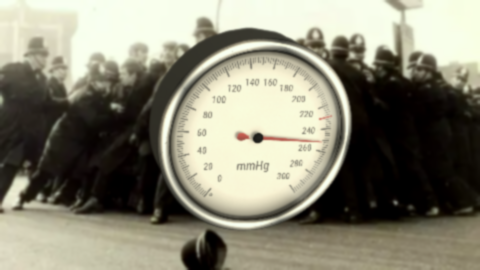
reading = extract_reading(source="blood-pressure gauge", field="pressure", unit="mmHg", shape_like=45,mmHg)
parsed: 250,mmHg
